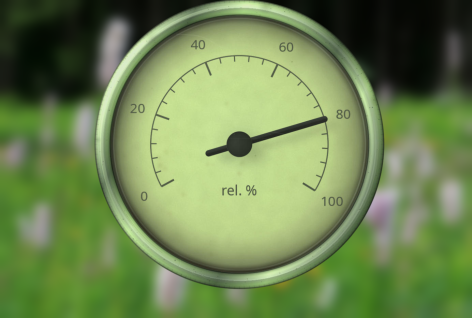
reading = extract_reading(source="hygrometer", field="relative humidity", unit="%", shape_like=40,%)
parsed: 80,%
